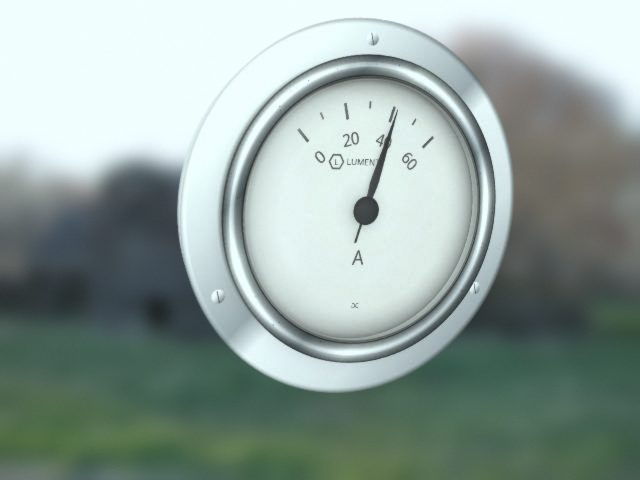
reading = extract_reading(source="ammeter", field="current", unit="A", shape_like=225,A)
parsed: 40,A
